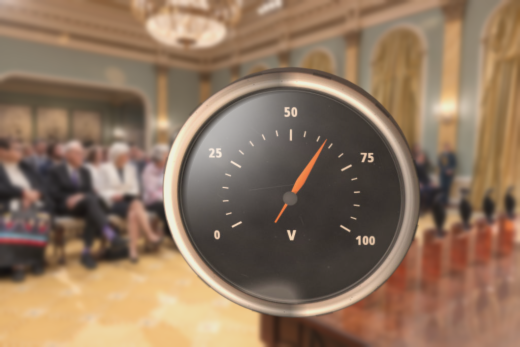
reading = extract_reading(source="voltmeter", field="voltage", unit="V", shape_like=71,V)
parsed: 62.5,V
